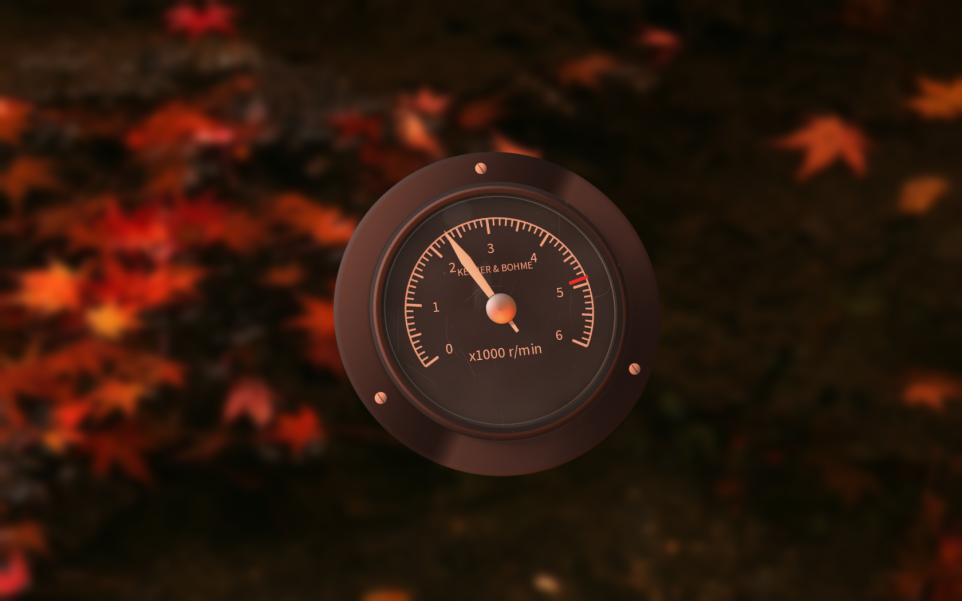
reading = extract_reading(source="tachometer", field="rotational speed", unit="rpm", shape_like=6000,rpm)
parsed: 2300,rpm
